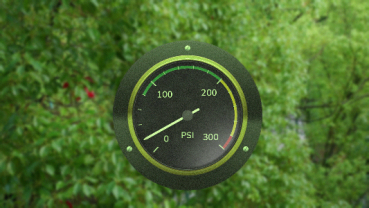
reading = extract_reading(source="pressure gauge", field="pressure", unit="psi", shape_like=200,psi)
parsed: 20,psi
